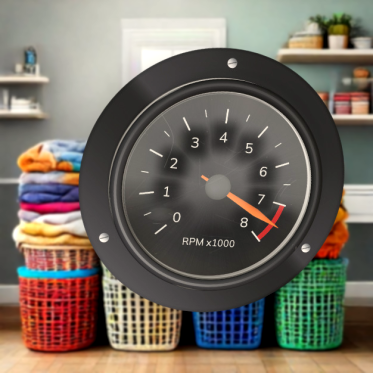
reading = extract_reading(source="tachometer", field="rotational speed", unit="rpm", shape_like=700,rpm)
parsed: 7500,rpm
